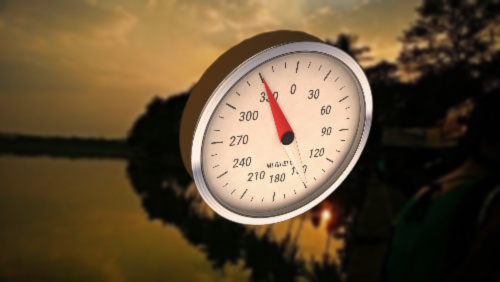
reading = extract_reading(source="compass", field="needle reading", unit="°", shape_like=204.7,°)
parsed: 330,°
